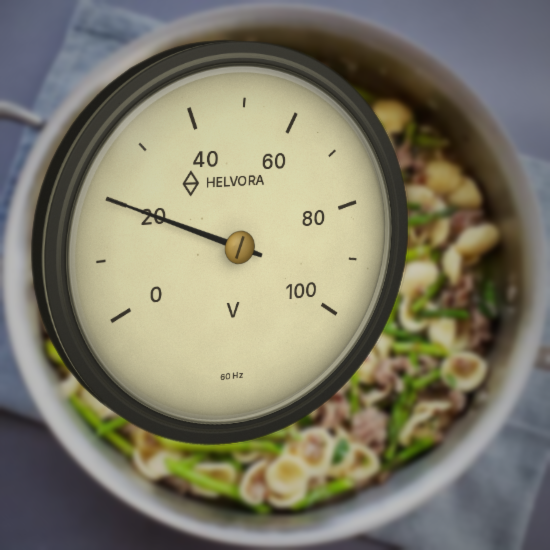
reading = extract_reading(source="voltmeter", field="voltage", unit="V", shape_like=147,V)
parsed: 20,V
